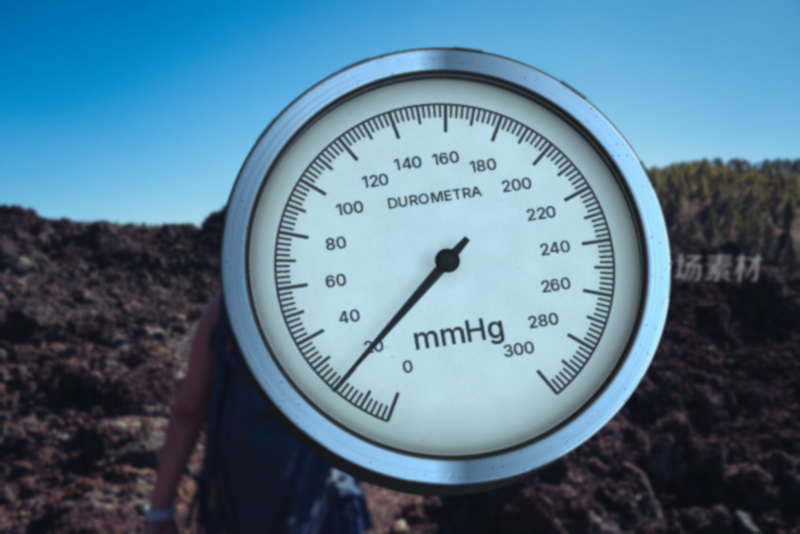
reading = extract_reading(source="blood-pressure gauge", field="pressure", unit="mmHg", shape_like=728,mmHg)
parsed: 20,mmHg
